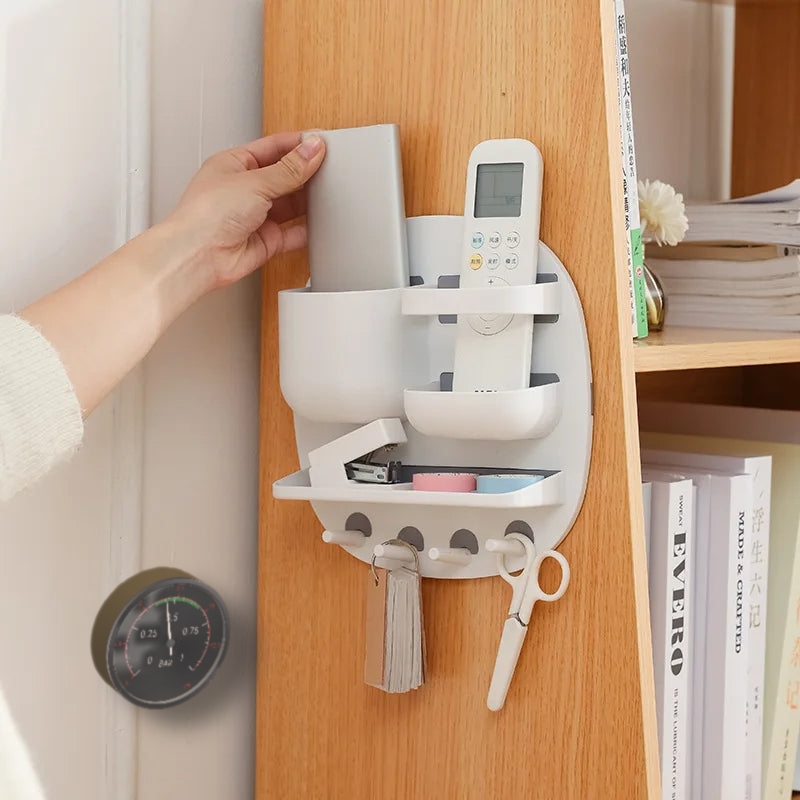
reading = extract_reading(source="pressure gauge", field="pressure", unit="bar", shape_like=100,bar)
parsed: 0.45,bar
